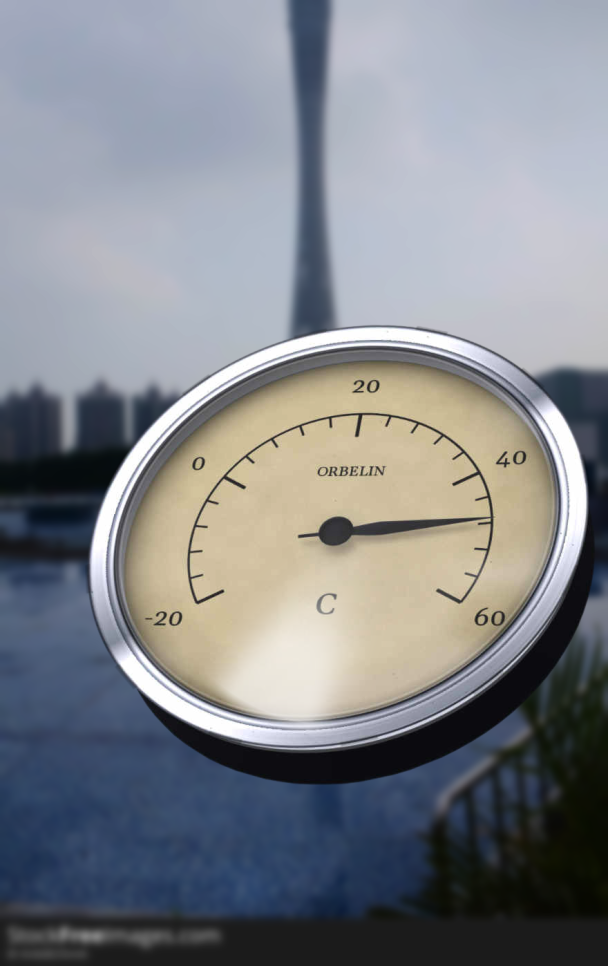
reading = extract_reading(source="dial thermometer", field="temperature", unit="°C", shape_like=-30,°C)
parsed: 48,°C
